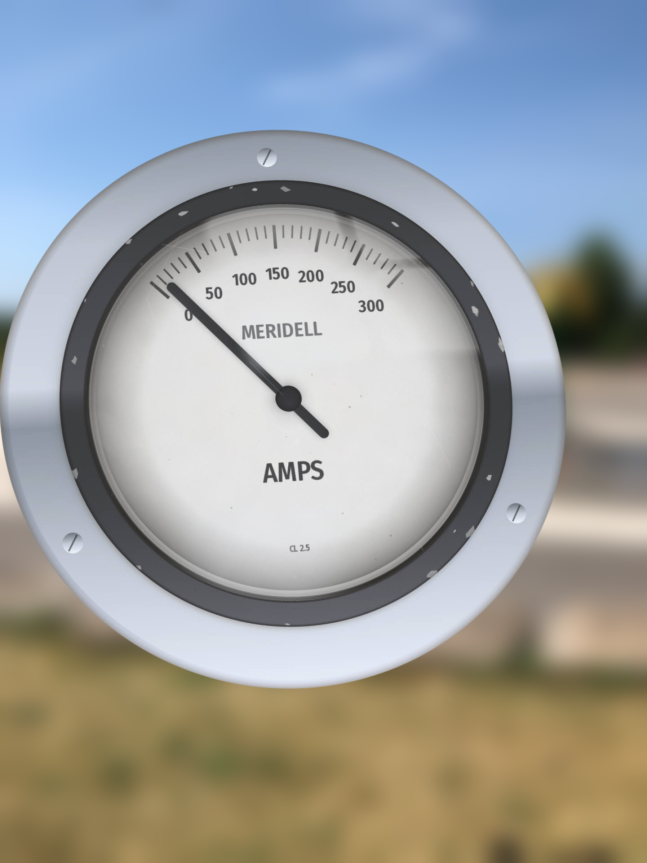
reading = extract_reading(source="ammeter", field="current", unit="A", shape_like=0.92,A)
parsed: 10,A
